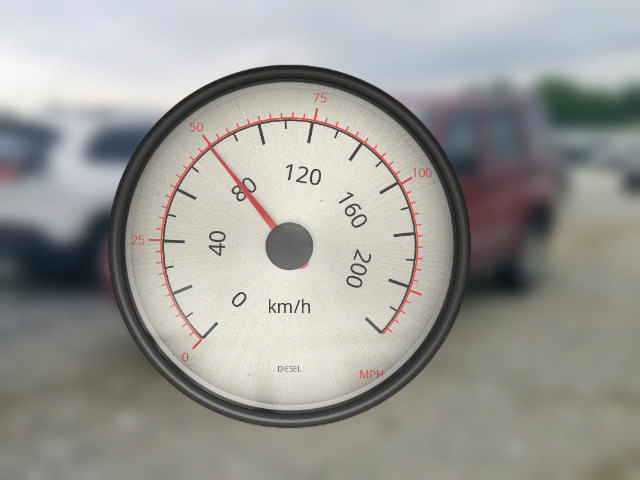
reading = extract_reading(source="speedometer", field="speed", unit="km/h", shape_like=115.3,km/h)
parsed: 80,km/h
